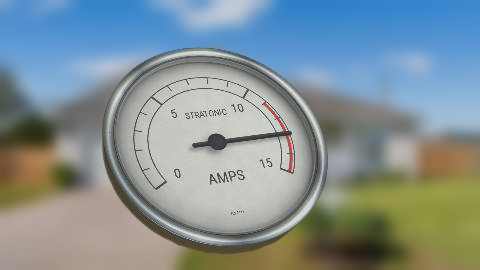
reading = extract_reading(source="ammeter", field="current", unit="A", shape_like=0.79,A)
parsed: 13,A
